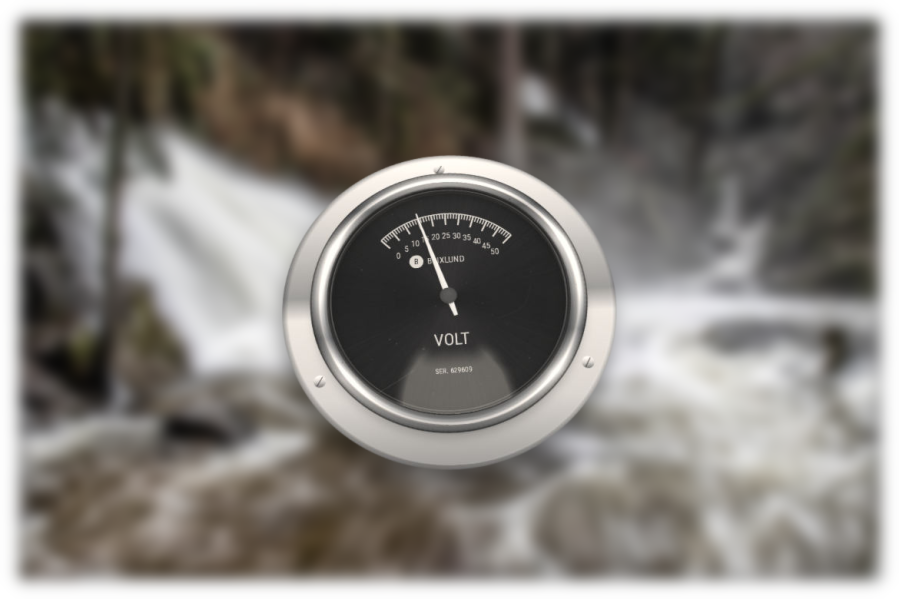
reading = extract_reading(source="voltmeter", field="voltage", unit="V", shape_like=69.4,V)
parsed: 15,V
